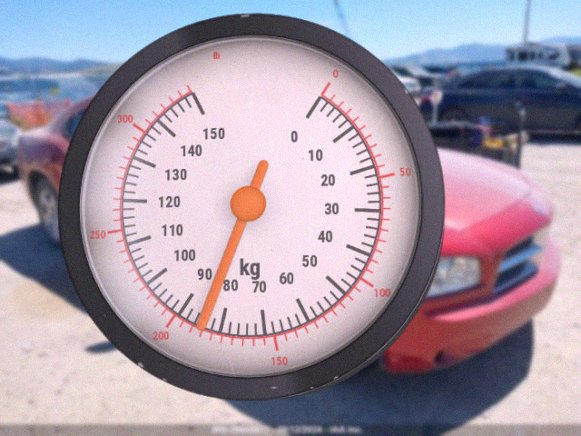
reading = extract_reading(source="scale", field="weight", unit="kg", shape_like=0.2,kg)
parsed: 84,kg
